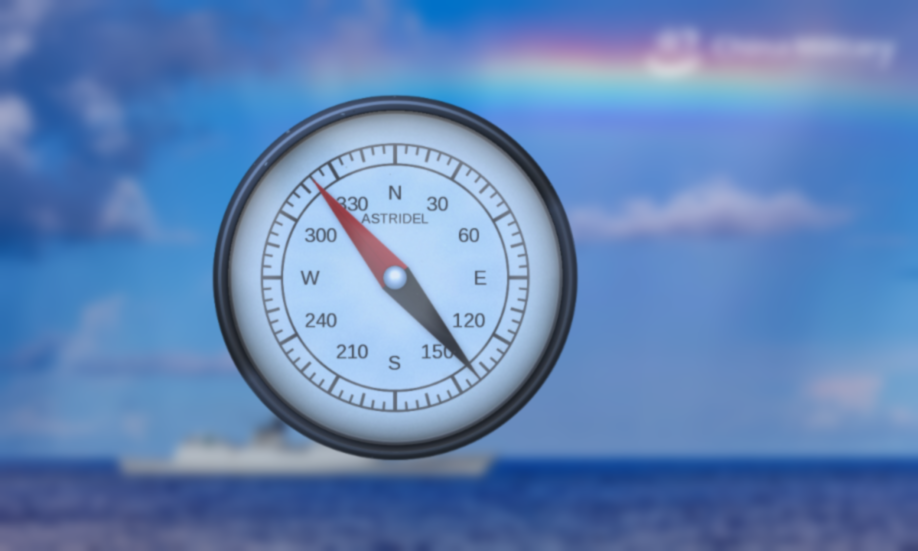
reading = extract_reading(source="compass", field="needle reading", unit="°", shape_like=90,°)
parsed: 320,°
